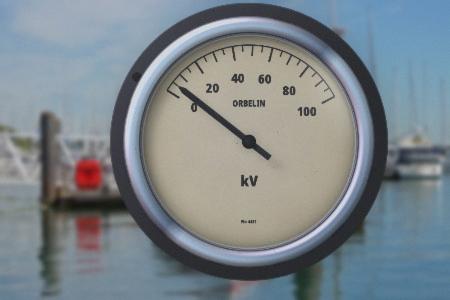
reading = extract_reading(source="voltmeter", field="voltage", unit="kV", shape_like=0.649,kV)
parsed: 5,kV
